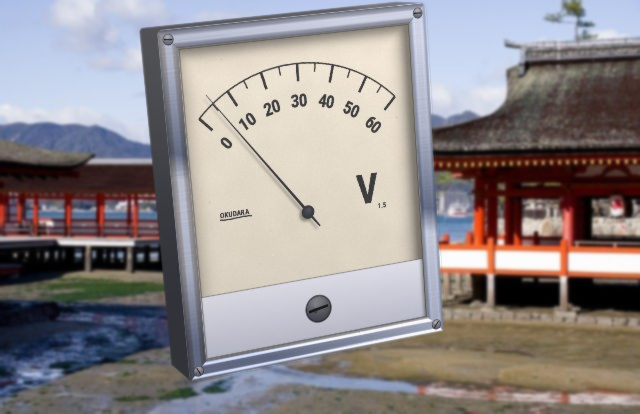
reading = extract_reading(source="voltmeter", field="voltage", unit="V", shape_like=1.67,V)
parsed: 5,V
